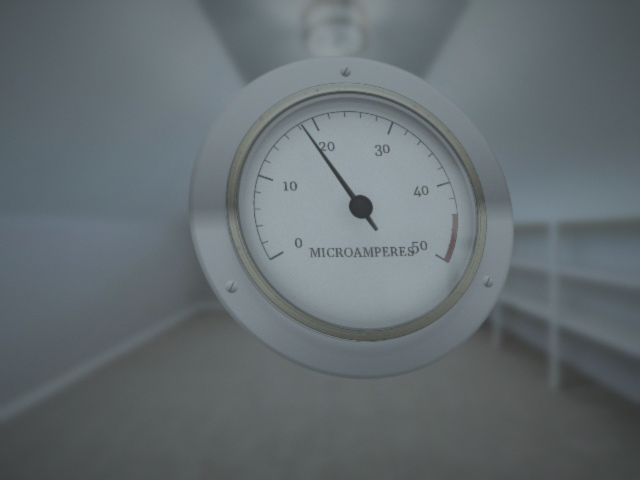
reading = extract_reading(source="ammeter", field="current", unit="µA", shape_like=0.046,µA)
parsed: 18,µA
